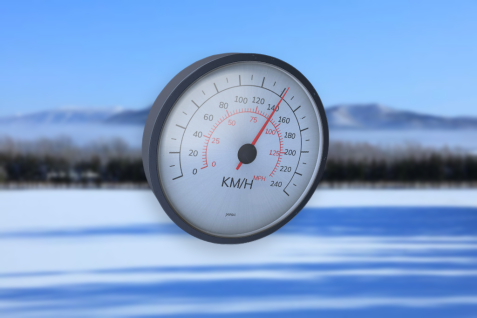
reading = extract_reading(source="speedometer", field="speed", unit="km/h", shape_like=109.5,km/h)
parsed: 140,km/h
